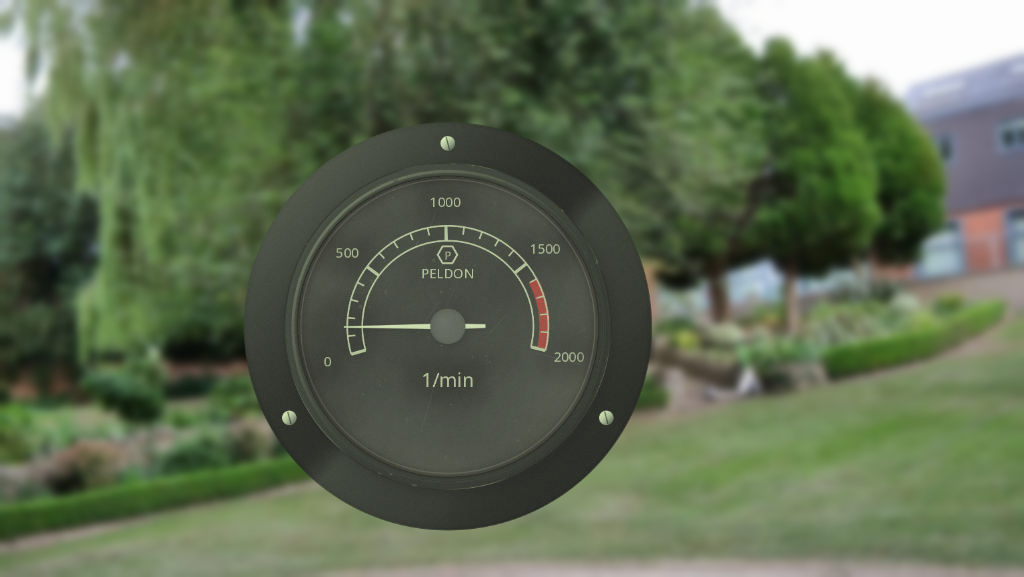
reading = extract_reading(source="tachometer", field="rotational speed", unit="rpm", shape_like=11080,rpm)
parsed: 150,rpm
